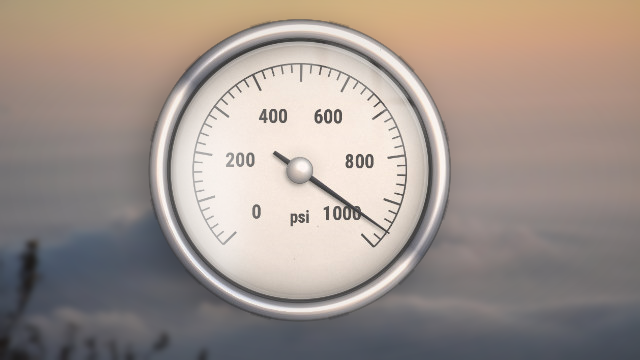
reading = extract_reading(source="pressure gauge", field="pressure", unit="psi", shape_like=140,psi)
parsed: 960,psi
